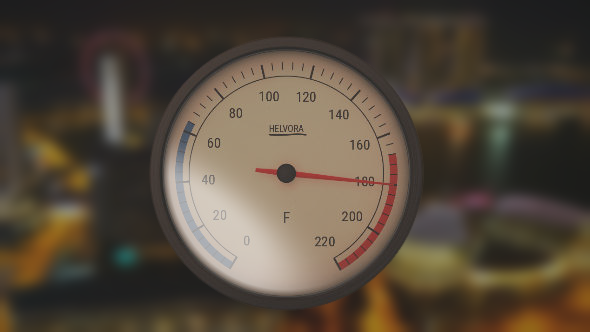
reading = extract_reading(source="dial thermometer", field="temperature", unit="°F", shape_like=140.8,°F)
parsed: 180,°F
